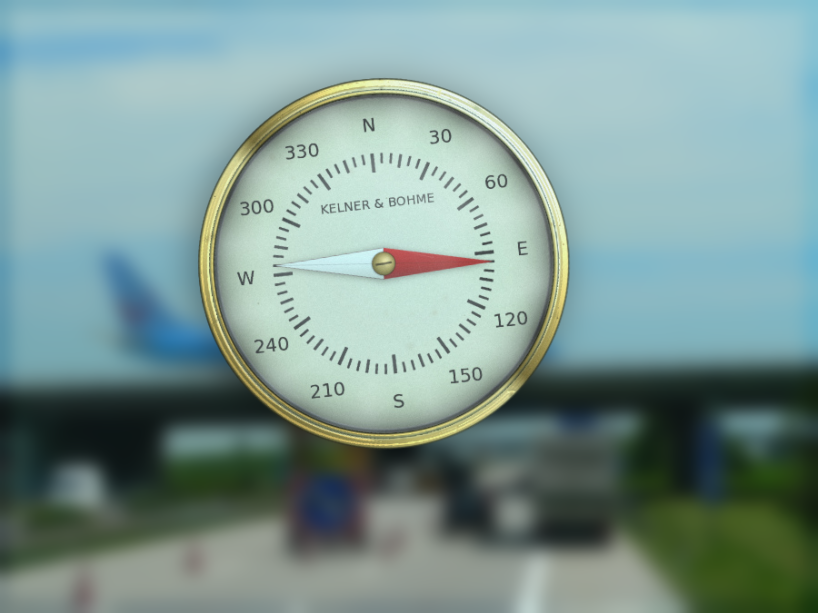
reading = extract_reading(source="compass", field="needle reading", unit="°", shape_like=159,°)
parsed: 95,°
